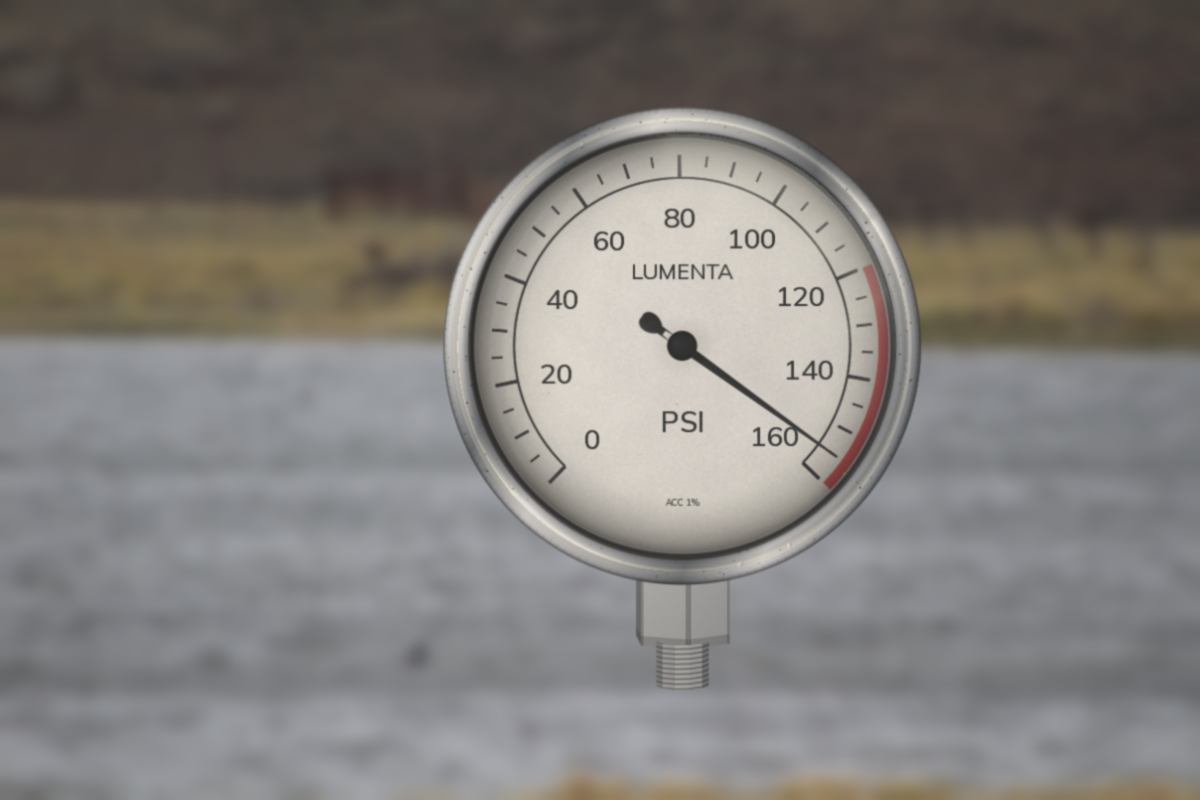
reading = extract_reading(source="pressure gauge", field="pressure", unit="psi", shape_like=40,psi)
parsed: 155,psi
